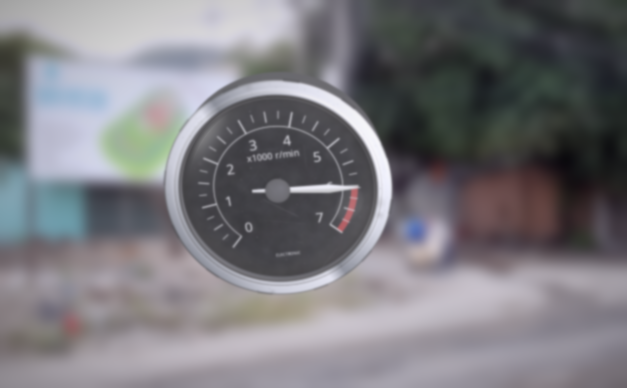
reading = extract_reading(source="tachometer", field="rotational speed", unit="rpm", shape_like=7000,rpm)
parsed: 6000,rpm
